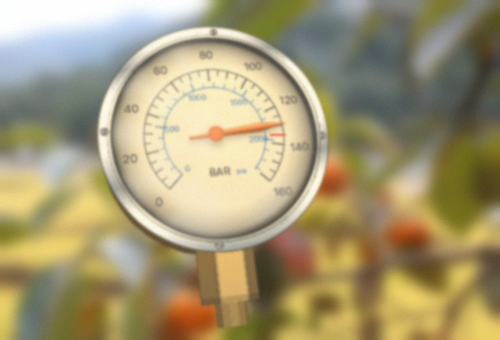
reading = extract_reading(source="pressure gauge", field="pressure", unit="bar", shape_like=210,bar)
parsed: 130,bar
